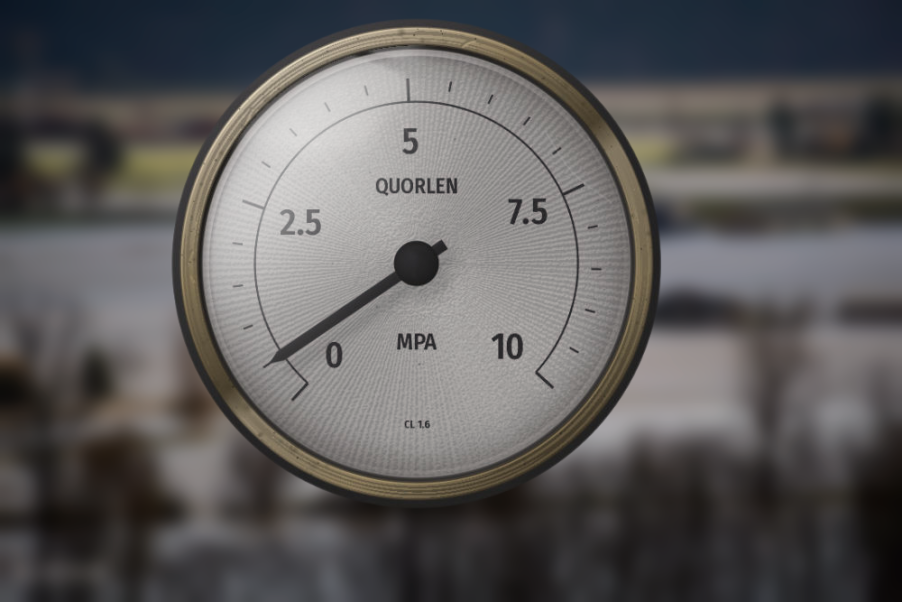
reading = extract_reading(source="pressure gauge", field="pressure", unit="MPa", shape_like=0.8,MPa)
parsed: 0.5,MPa
